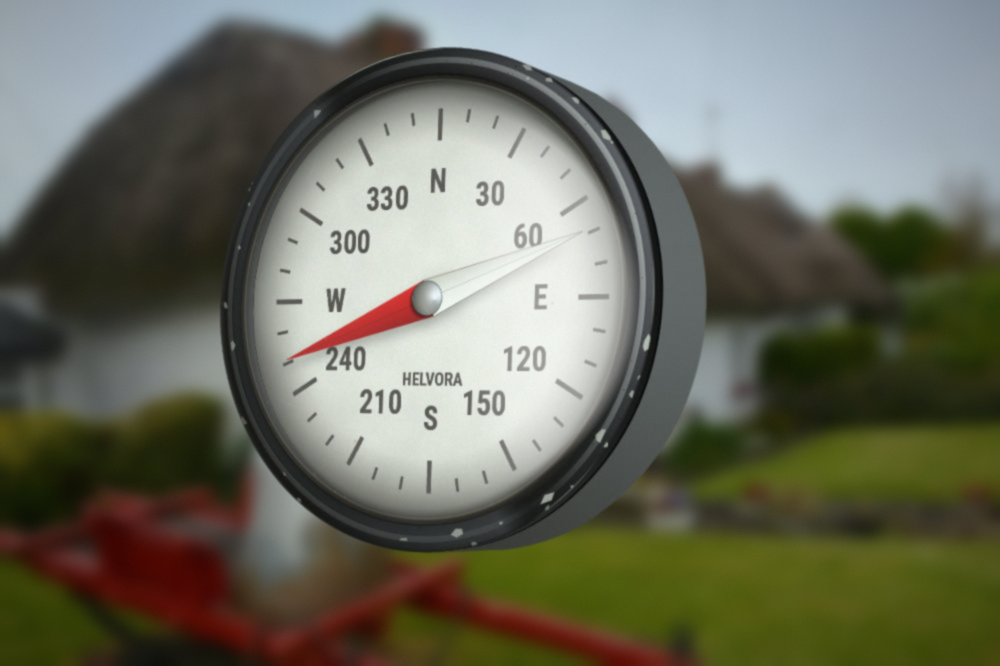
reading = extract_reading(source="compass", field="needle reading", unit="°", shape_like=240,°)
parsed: 250,°
